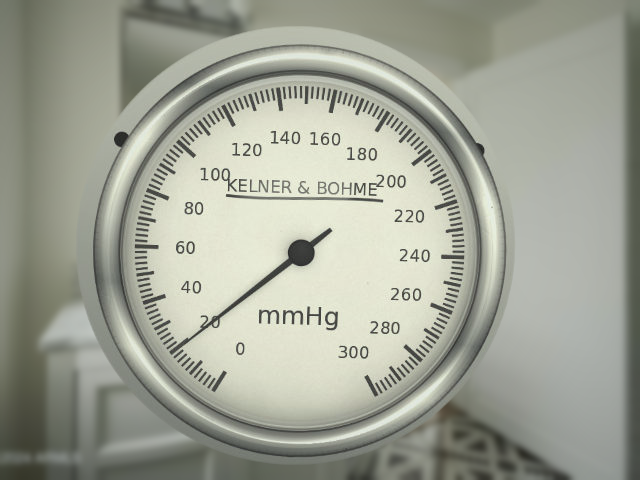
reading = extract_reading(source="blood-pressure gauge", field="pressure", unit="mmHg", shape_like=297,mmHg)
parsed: 20,mmHg
